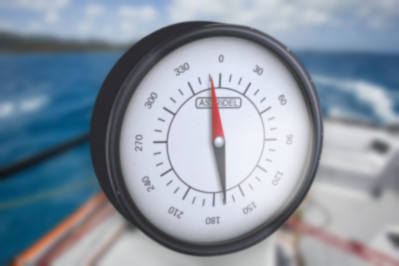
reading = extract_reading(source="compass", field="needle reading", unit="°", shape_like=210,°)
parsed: 350,°
